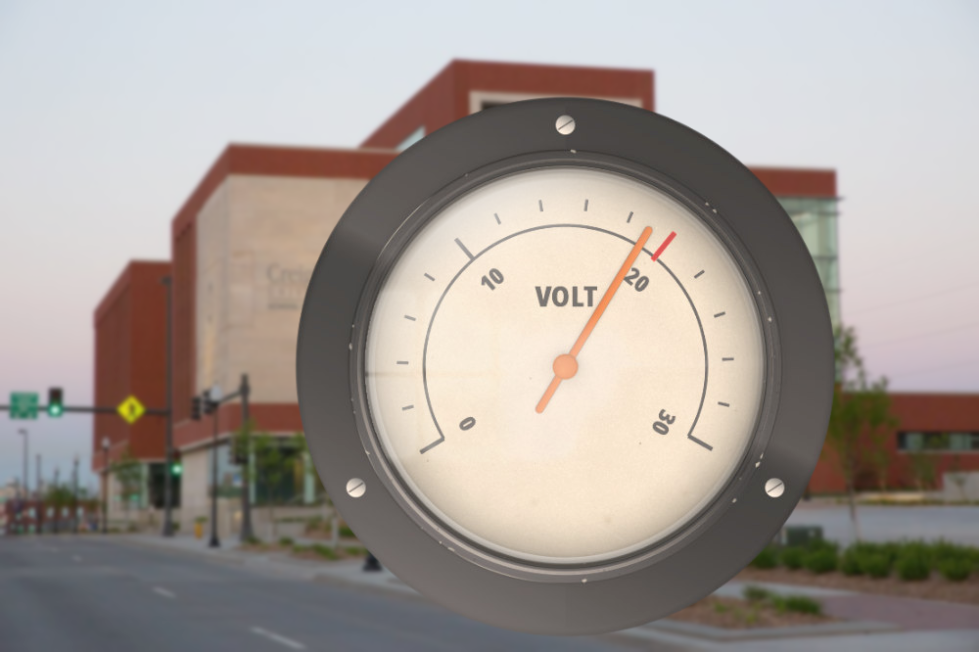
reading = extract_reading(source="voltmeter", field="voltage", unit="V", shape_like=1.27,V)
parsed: 19,V
